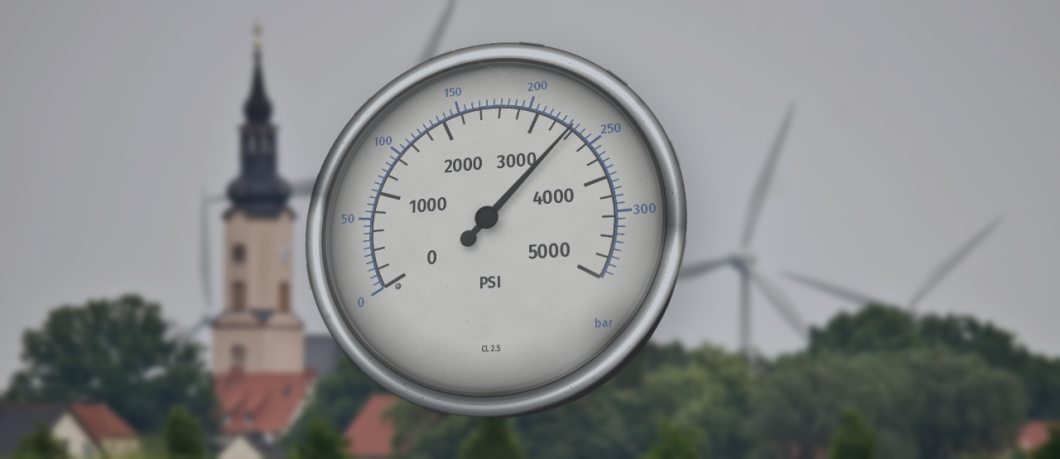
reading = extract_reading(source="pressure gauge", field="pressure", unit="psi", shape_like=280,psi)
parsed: 3400,psi
